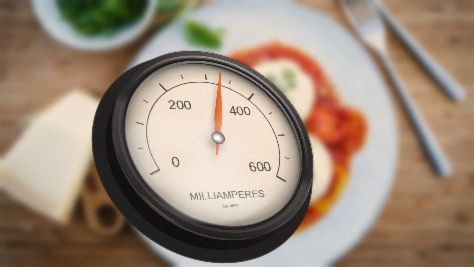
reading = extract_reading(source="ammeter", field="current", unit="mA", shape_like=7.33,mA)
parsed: 325,mA
